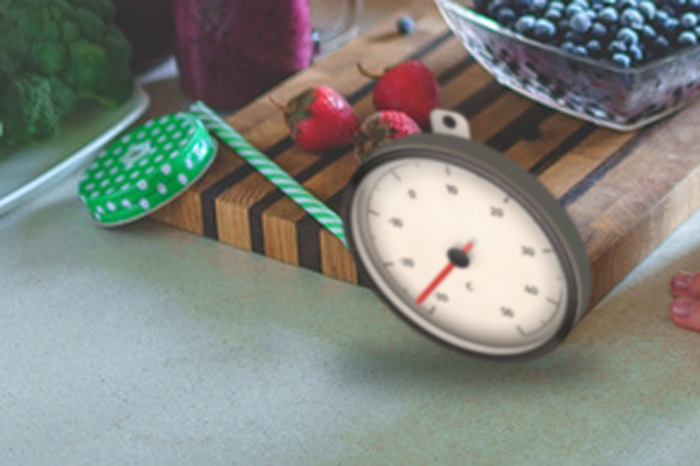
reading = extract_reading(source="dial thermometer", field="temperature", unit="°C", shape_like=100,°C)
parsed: -27.5,°C
